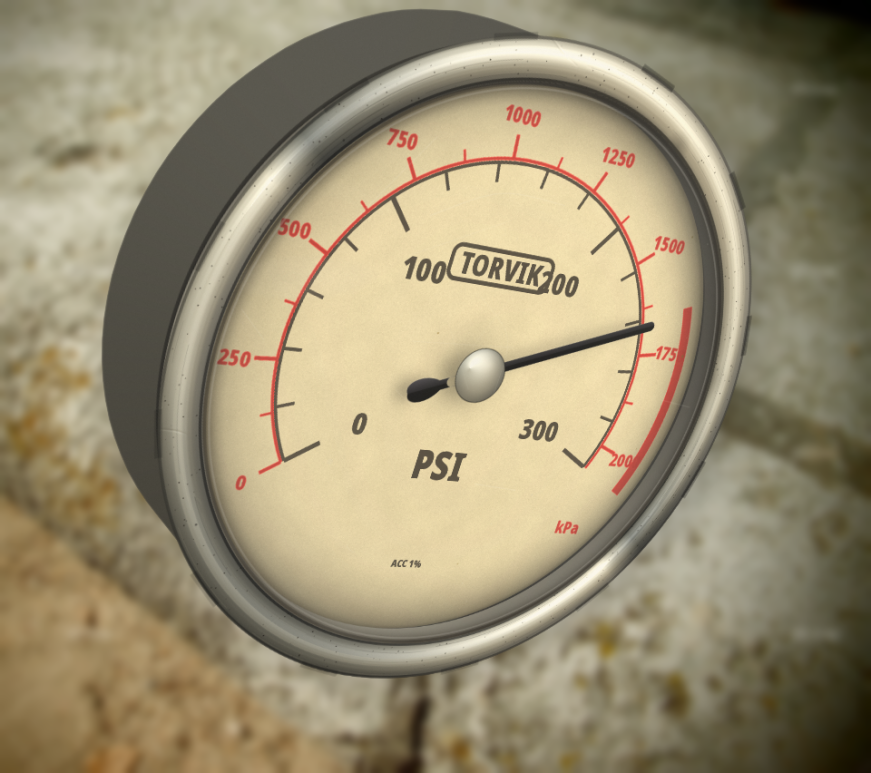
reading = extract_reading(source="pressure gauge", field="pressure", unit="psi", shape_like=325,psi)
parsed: 240,psi
